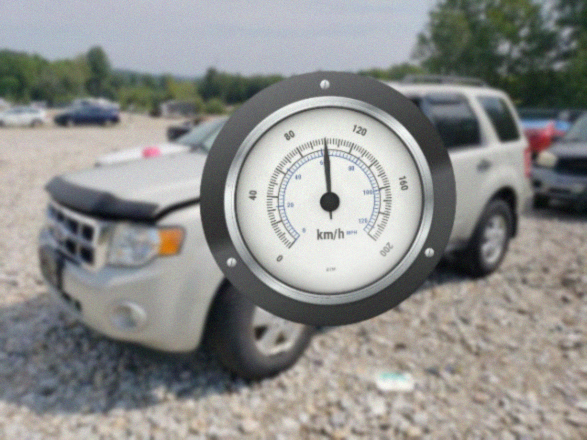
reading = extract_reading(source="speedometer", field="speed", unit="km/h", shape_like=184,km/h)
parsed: 100,km/h
